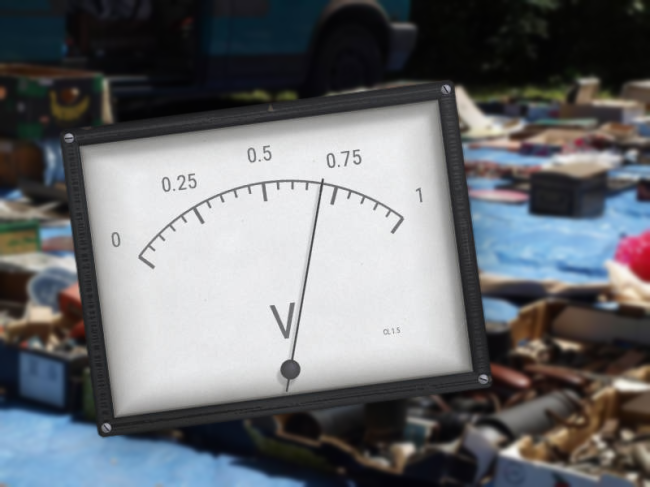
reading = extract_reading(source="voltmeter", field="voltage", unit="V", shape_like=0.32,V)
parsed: 0.7,V
